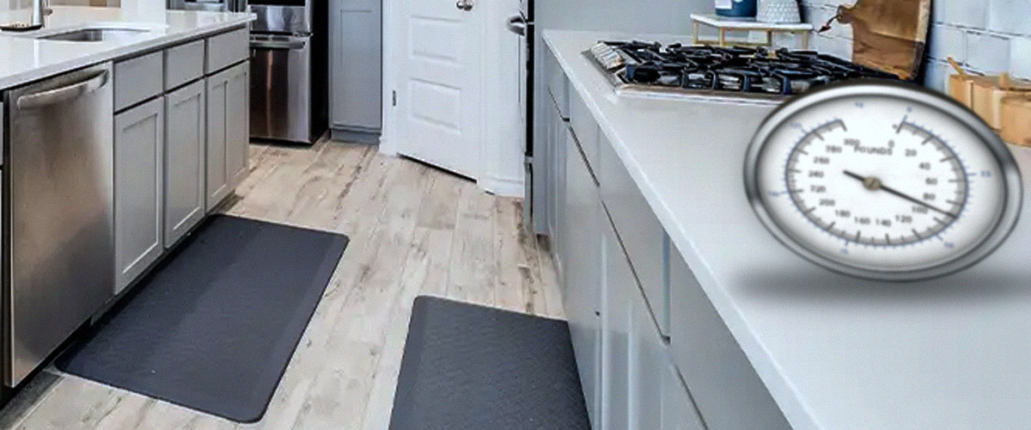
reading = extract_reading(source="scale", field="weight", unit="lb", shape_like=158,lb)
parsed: 90,lb
